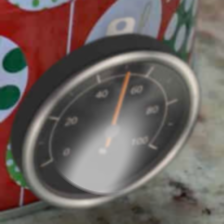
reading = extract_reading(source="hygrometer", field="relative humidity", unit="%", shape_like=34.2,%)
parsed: 50,%
